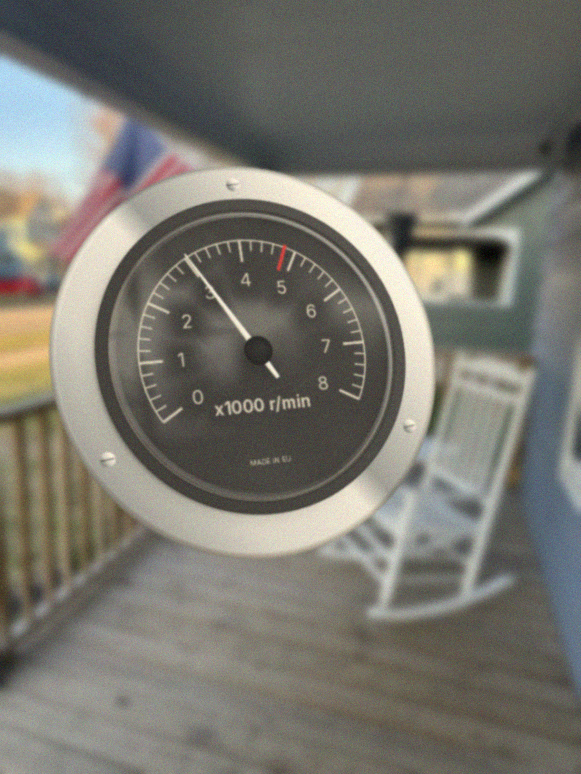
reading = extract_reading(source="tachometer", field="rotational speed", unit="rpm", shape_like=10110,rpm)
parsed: 3000,rpm
